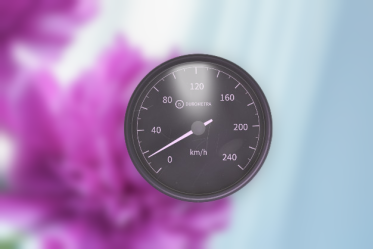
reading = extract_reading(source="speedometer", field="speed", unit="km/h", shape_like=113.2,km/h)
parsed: 15,km/h
